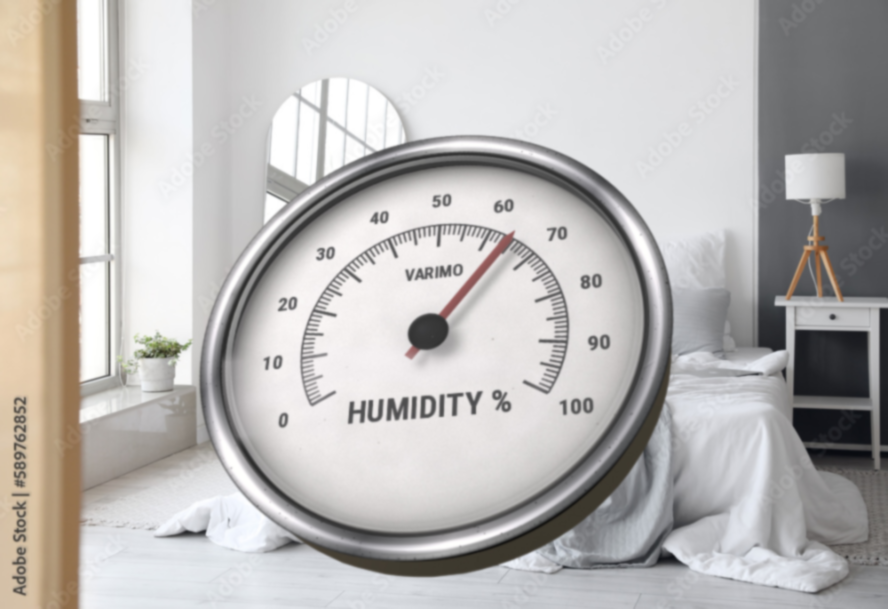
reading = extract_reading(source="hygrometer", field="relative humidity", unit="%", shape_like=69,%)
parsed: 65,%
